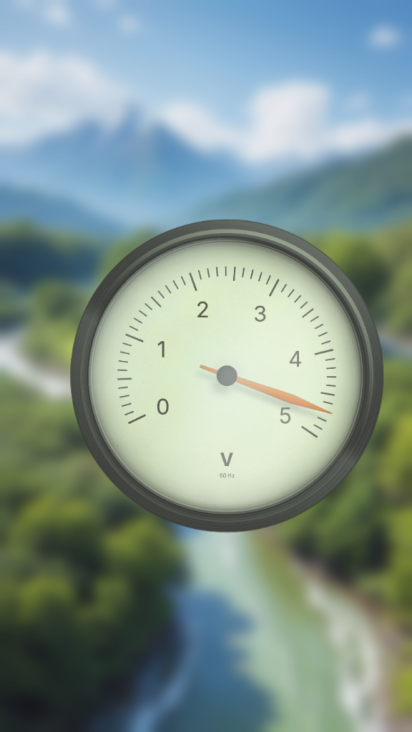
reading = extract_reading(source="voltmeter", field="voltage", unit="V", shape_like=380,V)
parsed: 4.7,V
